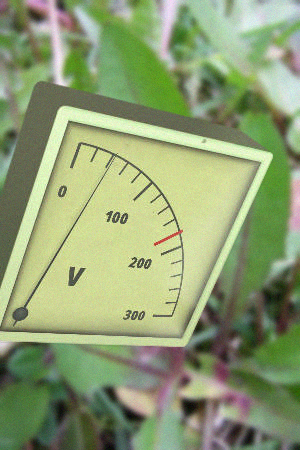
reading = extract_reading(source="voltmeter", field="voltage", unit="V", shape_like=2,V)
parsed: 40,V
